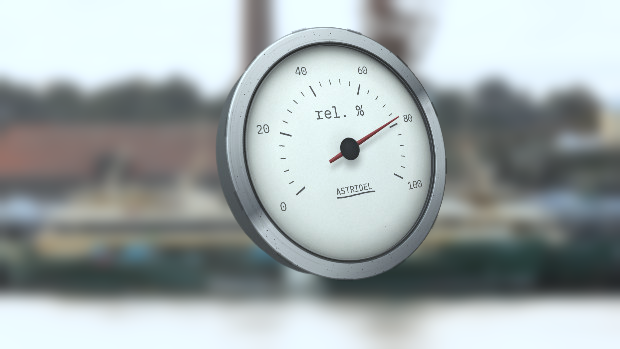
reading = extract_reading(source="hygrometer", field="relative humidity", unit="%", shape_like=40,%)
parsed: 78,%
